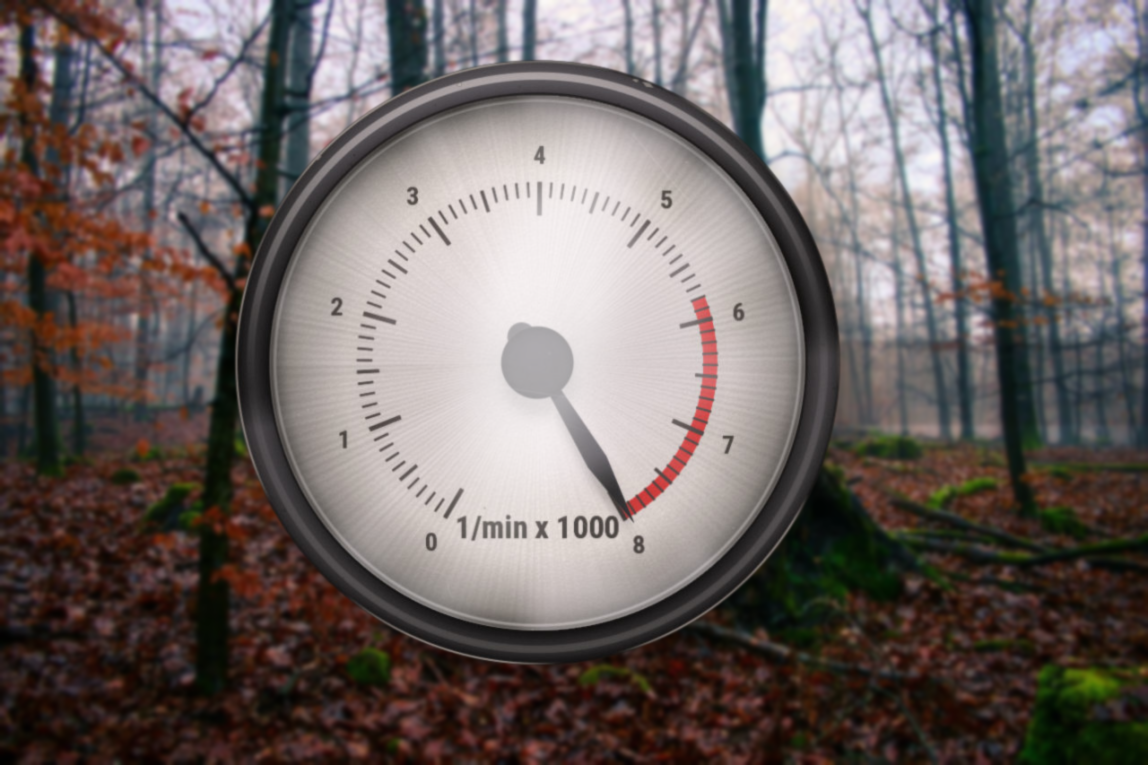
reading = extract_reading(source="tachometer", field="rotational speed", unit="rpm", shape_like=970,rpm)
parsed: 7950,rpm
